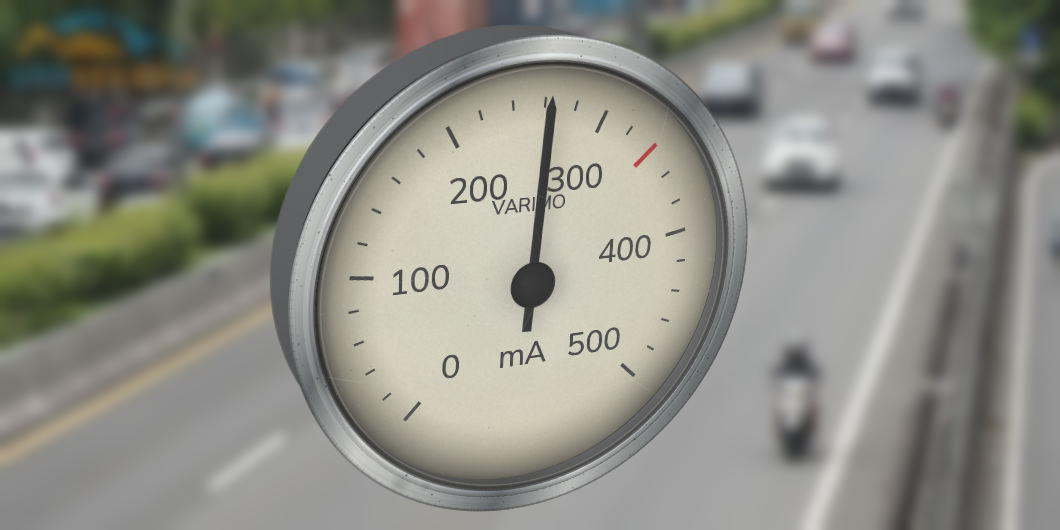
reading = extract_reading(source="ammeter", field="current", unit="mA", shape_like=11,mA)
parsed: 260,mA
